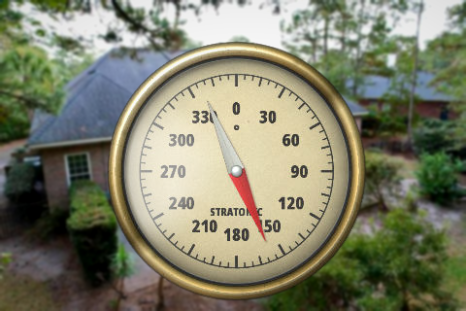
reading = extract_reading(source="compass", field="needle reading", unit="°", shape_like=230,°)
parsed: 157.5,°
